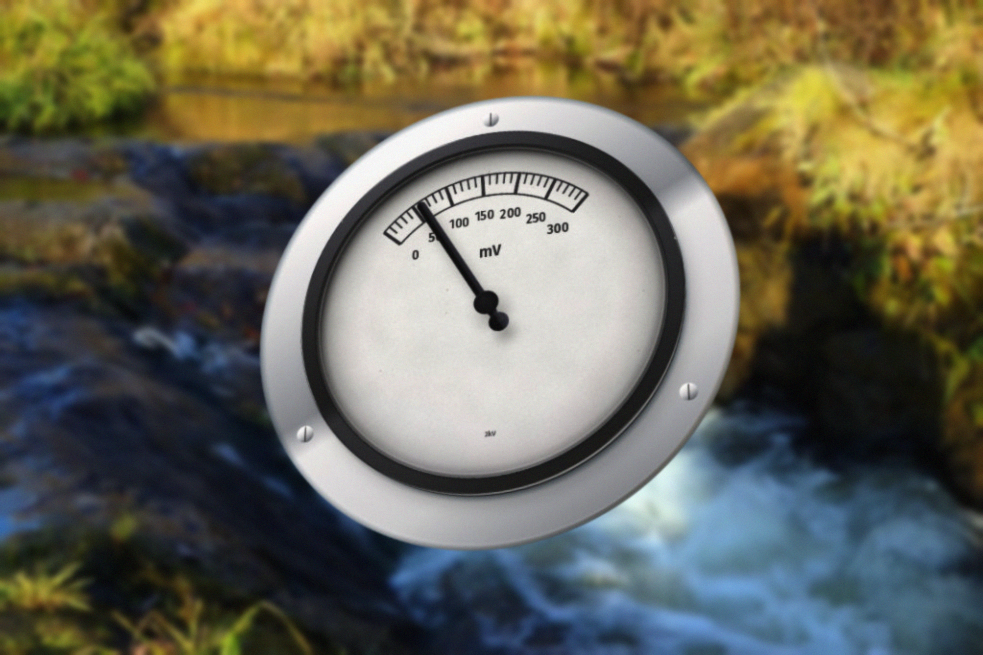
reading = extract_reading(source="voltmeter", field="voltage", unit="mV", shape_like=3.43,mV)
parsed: 60,mV
